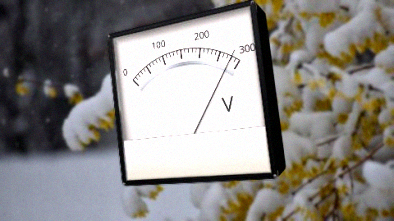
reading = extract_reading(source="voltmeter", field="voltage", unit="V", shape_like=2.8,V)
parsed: 280,V
